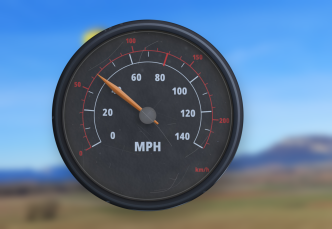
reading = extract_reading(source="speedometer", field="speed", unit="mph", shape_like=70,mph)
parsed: 40,mph
